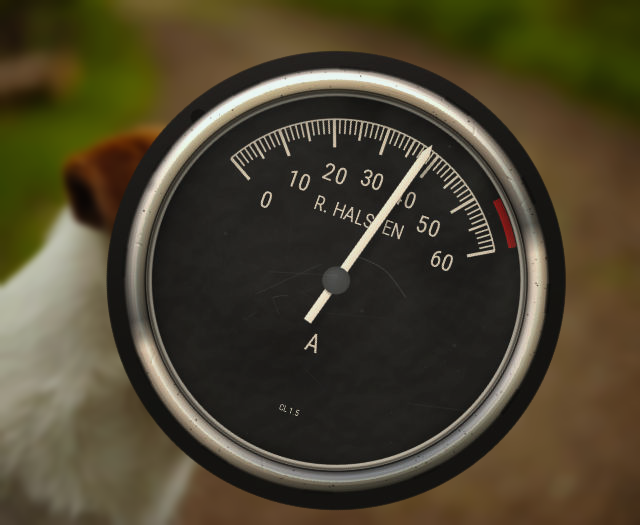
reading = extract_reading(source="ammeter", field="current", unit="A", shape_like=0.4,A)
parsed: 38,A
